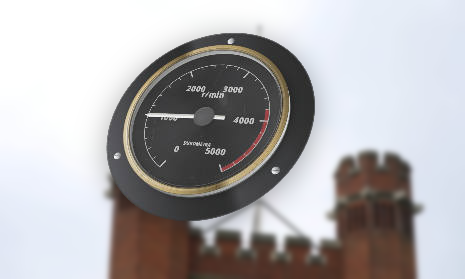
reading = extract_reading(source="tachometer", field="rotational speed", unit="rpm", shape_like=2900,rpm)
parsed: 1000,rpm
